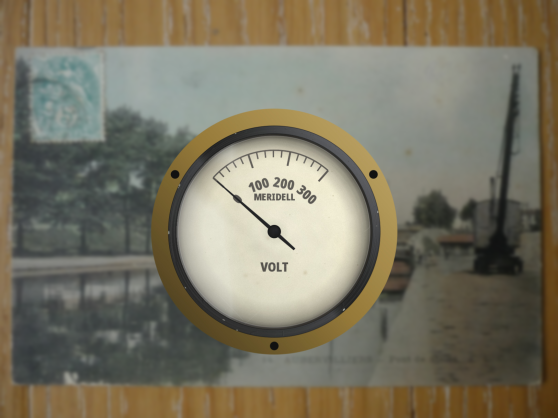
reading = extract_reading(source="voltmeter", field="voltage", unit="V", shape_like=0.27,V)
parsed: 0,V
